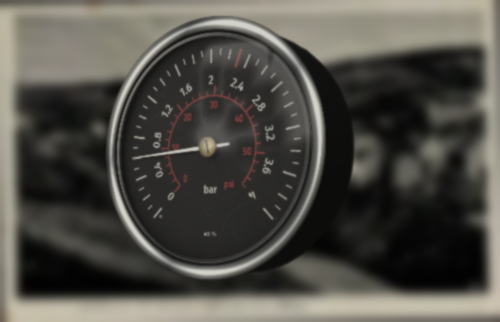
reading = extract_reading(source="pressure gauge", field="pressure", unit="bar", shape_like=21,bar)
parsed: 0.6,bar
